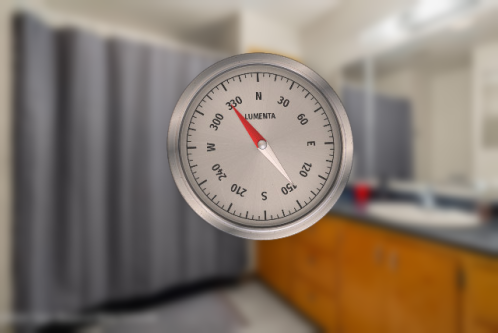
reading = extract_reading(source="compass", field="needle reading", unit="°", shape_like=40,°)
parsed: 325,°
